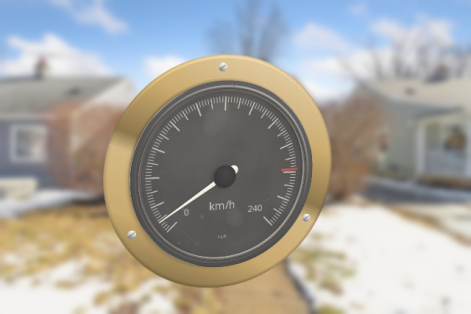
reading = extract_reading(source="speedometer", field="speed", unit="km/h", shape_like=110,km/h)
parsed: 10,km/h
